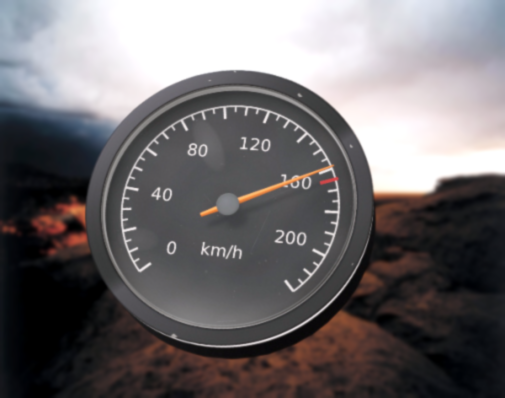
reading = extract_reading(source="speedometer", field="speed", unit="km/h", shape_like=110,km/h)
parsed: 160,km/h
